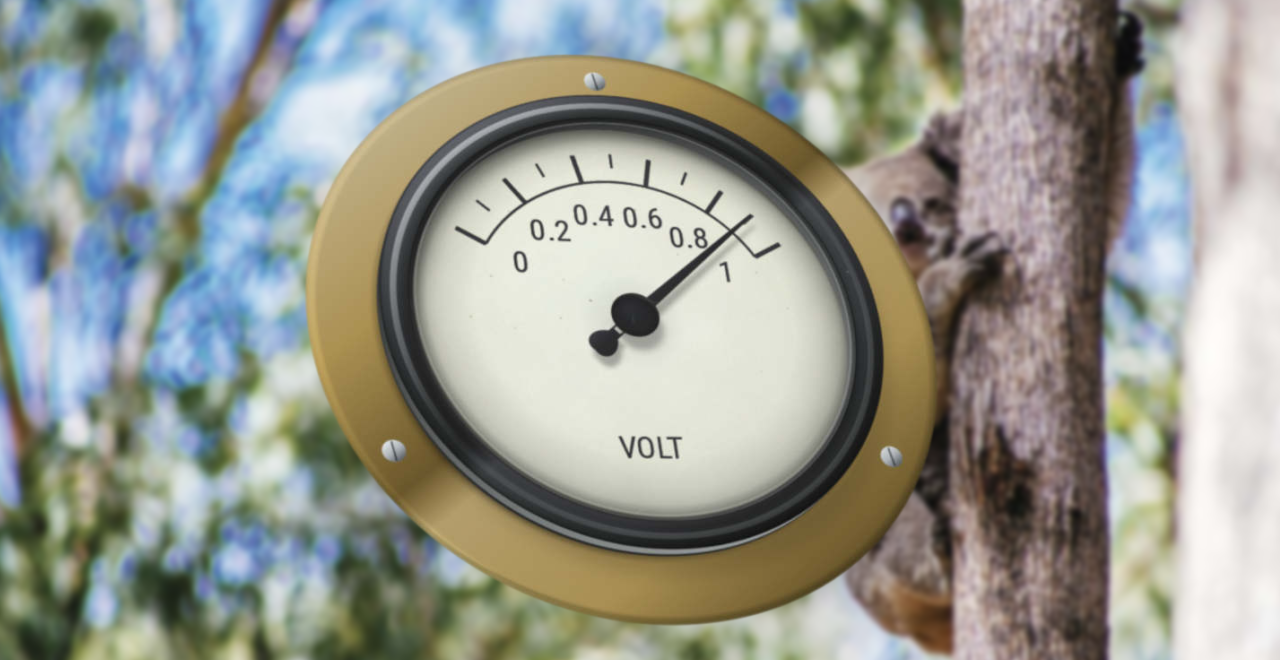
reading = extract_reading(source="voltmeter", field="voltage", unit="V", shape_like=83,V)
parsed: 0.9,V
